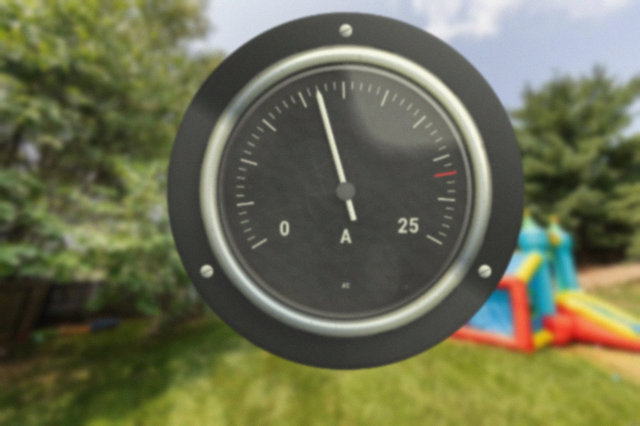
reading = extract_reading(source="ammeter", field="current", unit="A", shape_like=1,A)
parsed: 11,A
